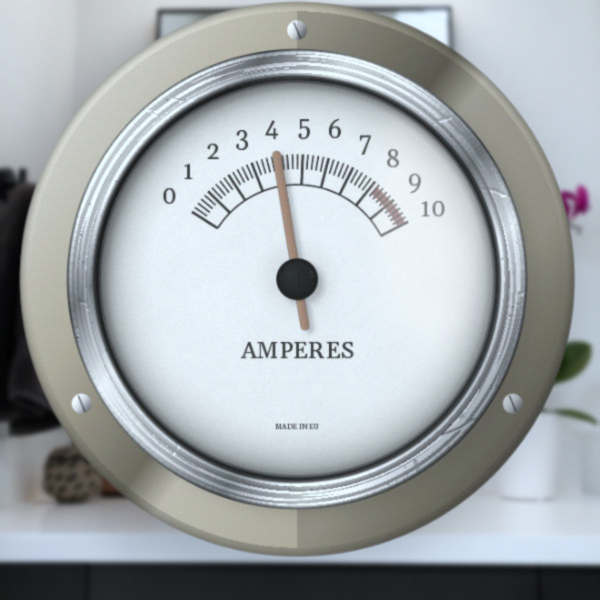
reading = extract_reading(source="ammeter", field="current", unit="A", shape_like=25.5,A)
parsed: 4,A
